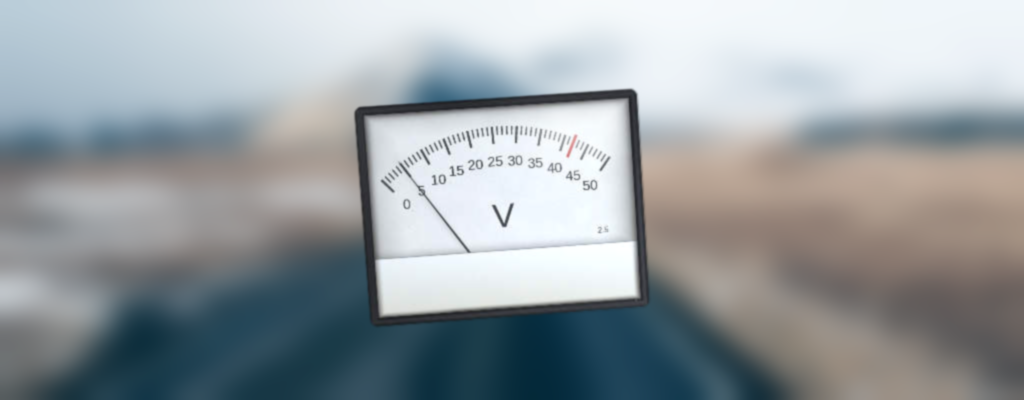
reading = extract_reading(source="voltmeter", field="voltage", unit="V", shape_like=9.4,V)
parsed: 5,V
